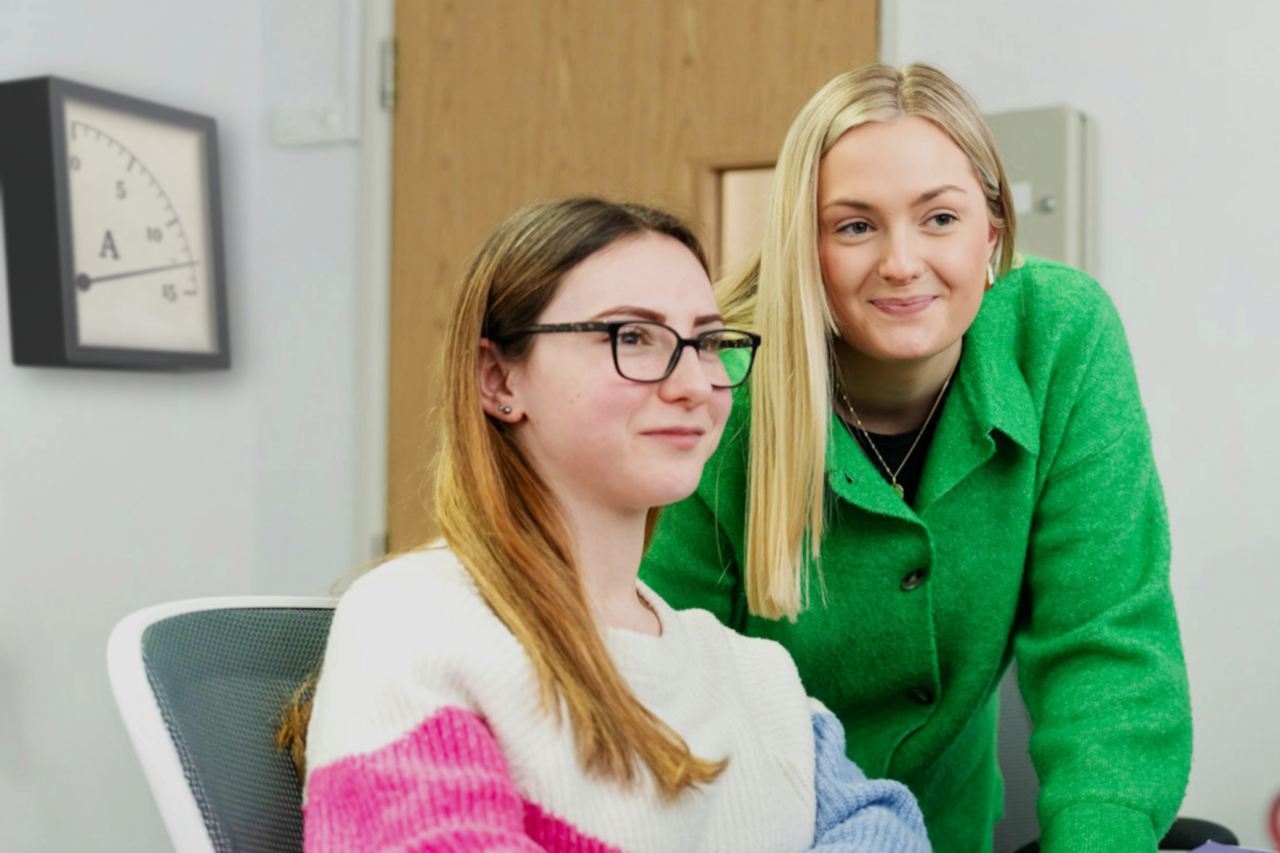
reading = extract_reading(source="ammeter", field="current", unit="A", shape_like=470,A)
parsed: 13,A
